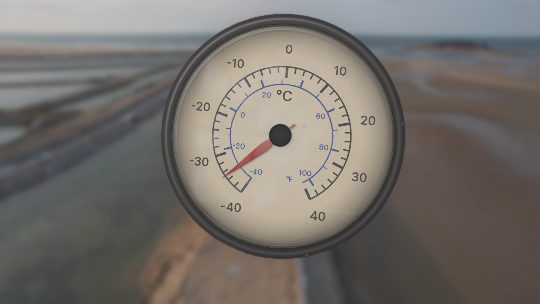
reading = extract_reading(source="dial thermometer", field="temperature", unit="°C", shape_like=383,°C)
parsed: -35,°C
